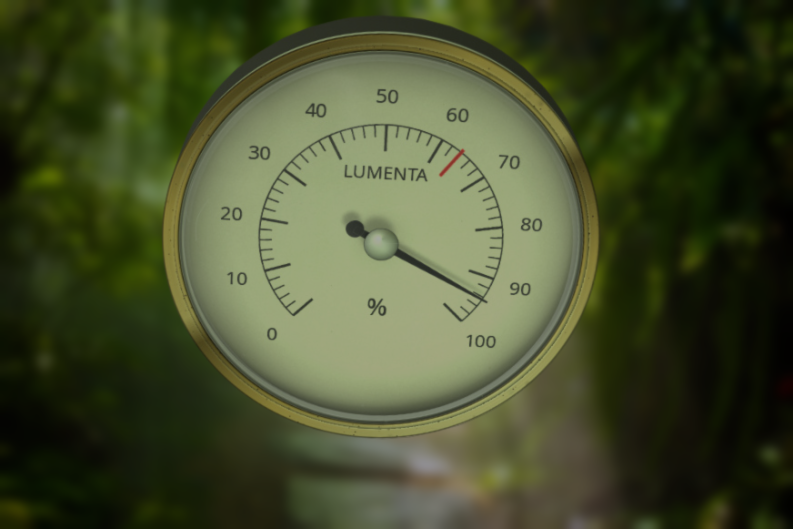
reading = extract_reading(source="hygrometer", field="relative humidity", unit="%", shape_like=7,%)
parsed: 94,%
